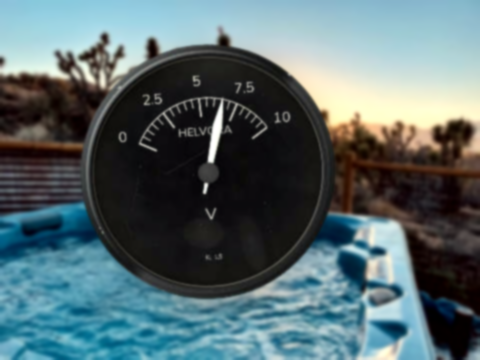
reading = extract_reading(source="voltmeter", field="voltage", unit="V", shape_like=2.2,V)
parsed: 6.5,V
